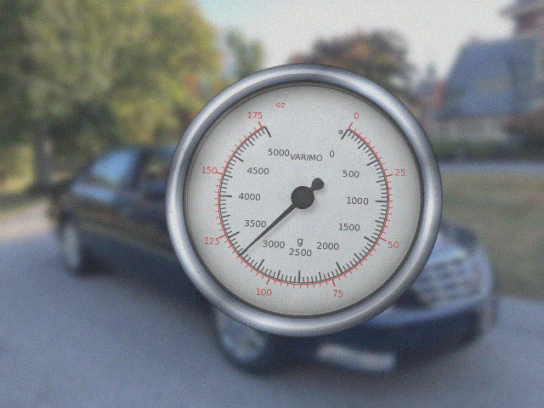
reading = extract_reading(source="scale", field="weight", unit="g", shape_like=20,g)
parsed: 3250,g
